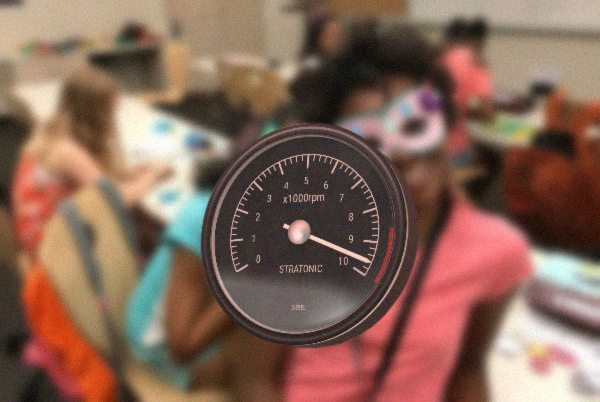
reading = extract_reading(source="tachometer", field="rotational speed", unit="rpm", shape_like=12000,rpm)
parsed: 9600,rpm
